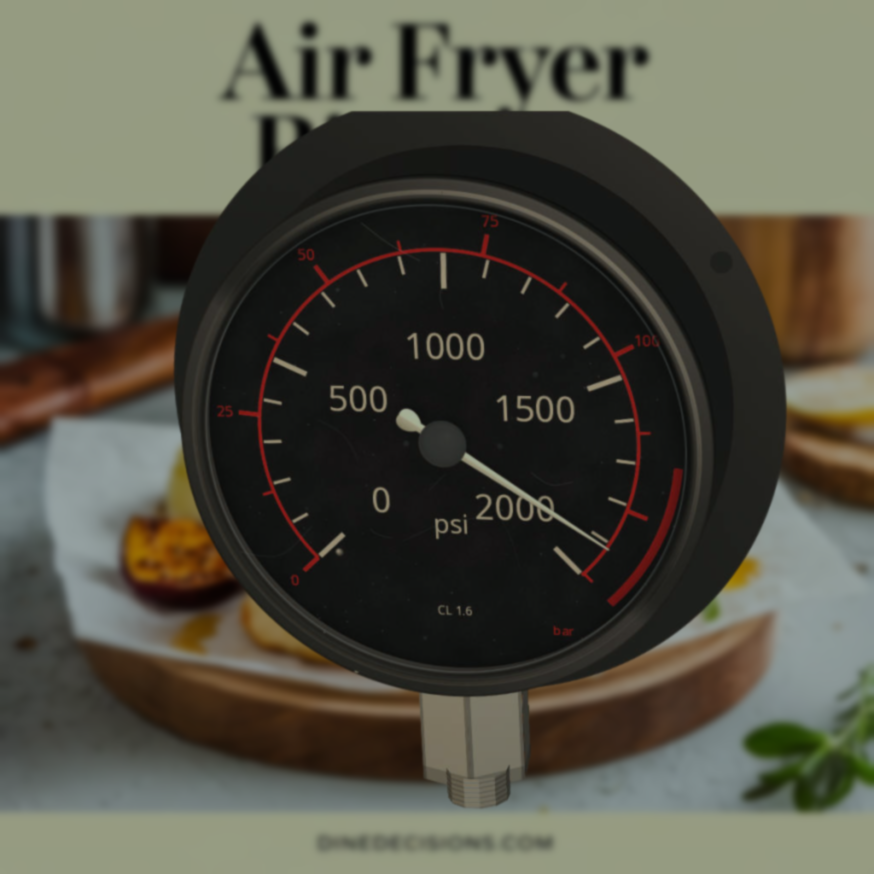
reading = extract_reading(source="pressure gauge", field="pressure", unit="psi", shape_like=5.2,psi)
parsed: 1900,psi
